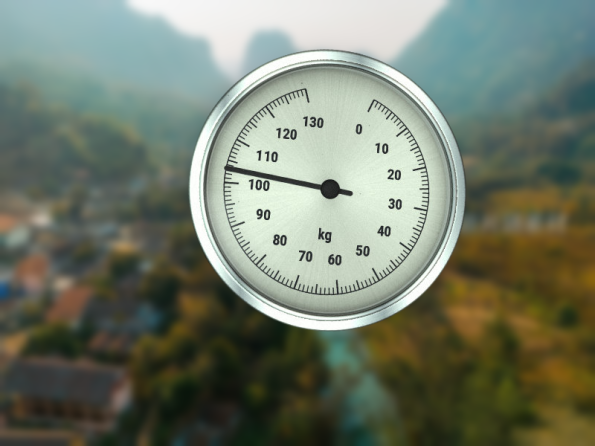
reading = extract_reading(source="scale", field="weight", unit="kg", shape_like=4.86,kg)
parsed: 103,kg
